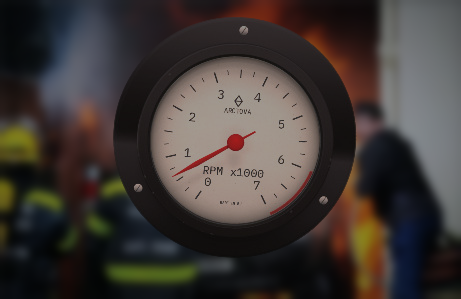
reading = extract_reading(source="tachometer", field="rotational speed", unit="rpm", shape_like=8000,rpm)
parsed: 625,rpm
